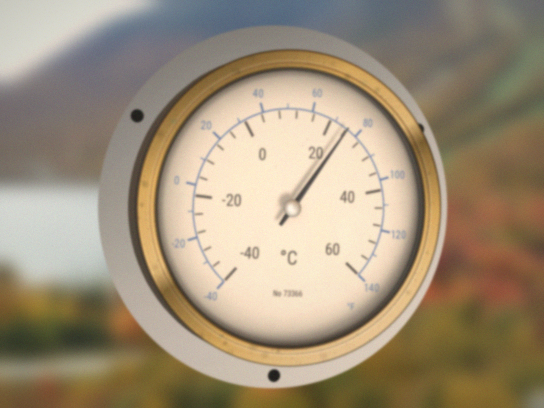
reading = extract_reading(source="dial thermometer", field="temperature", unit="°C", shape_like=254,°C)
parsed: 24,°C
